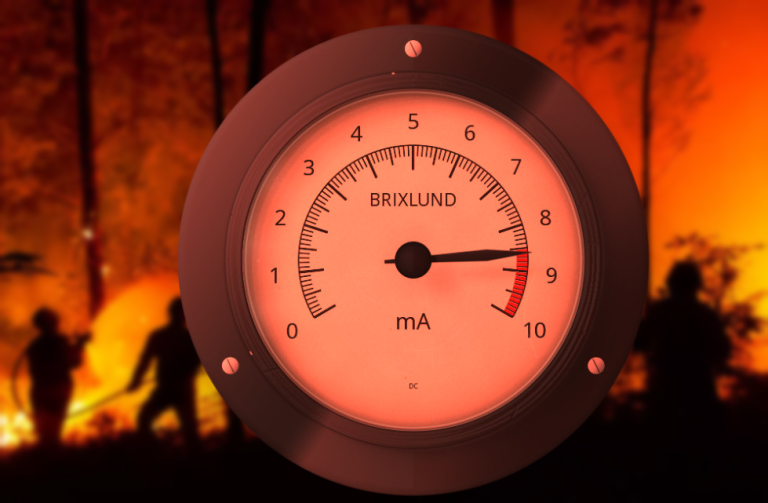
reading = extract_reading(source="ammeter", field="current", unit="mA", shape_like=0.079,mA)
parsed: 8.6,mA
